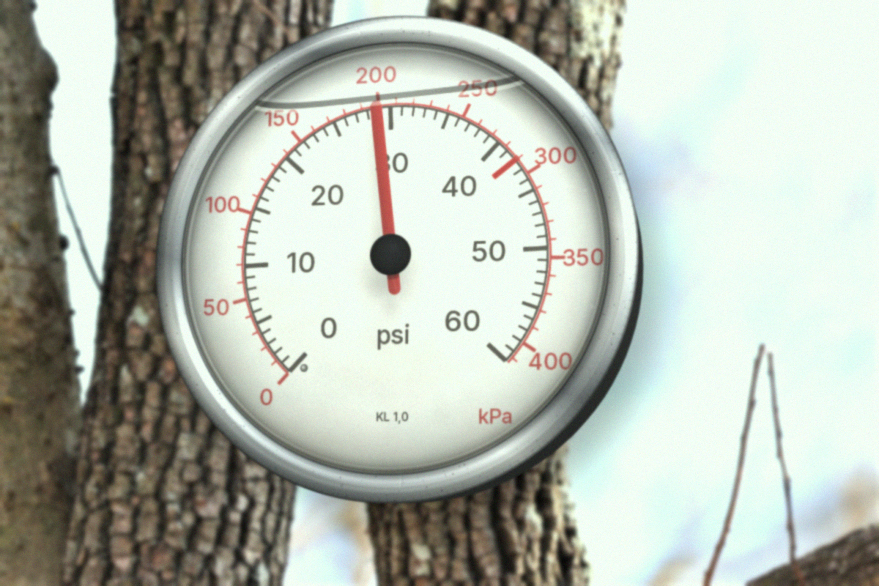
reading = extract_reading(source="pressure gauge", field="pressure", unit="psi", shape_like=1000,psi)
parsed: 29,psi
